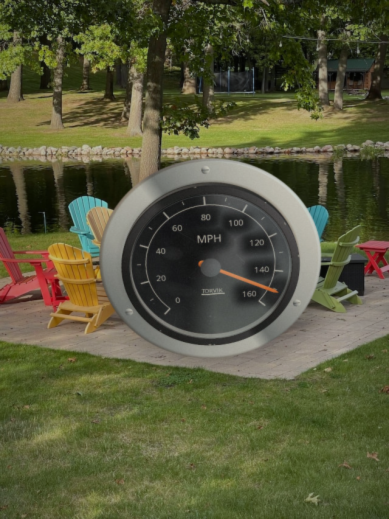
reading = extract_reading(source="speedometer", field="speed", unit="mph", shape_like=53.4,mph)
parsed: 150,mph
